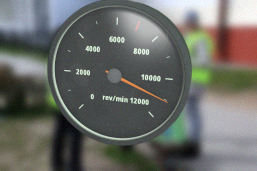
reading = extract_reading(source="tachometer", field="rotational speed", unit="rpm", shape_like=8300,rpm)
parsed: 11000,rpm
